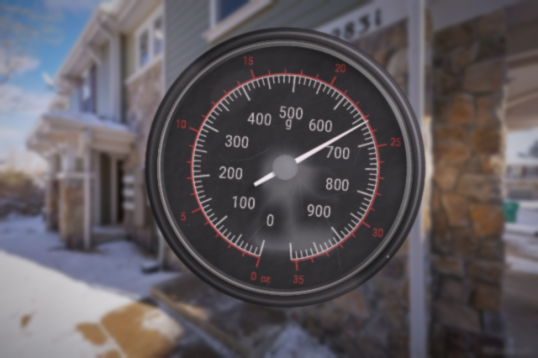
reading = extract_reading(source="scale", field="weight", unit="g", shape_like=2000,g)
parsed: 660,g
